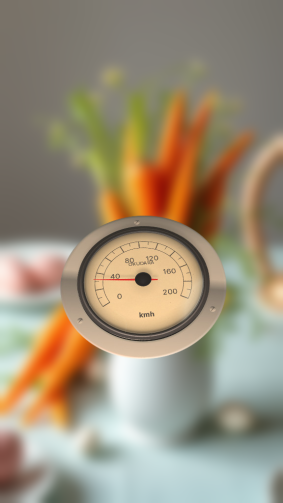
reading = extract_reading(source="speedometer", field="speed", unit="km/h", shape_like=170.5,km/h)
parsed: 30,km/h
